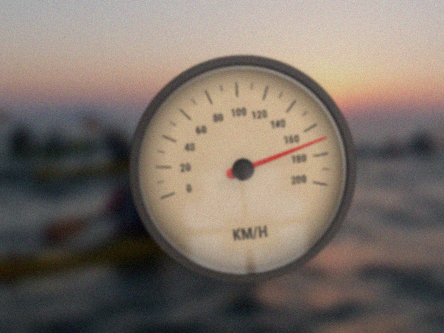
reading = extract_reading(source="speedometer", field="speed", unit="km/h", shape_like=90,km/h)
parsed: 170,km/h
